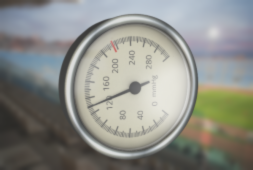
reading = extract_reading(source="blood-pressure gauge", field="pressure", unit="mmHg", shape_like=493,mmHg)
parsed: 130,mmHg
